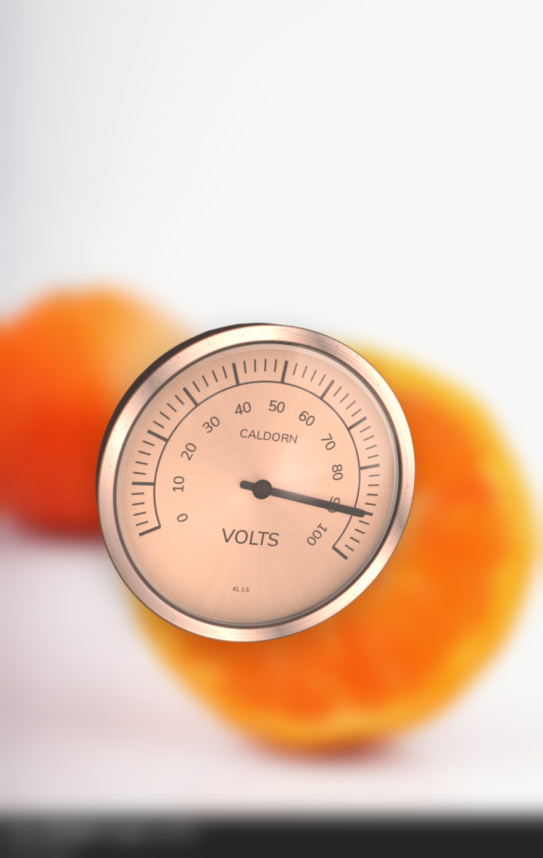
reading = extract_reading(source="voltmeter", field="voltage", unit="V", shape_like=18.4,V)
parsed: 90,V
